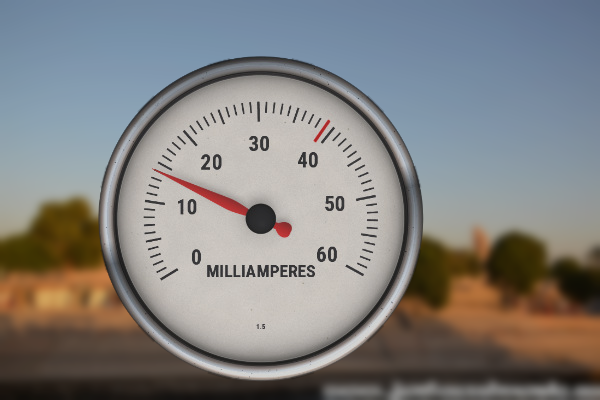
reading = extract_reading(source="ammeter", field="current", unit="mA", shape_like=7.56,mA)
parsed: 14,mA
